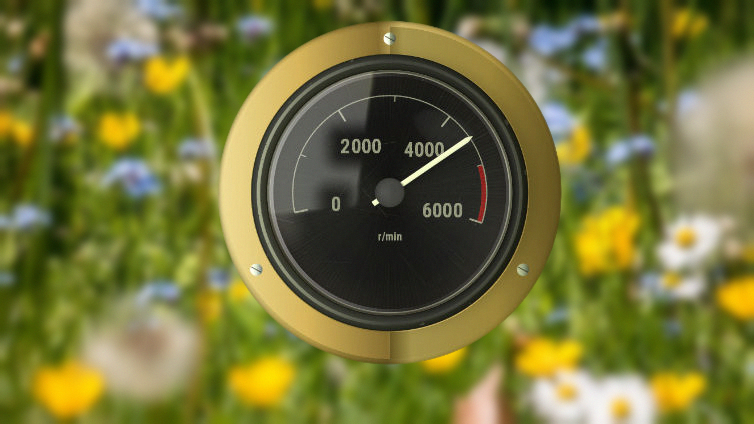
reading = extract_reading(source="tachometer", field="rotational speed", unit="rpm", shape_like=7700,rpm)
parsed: 4500,rpm
